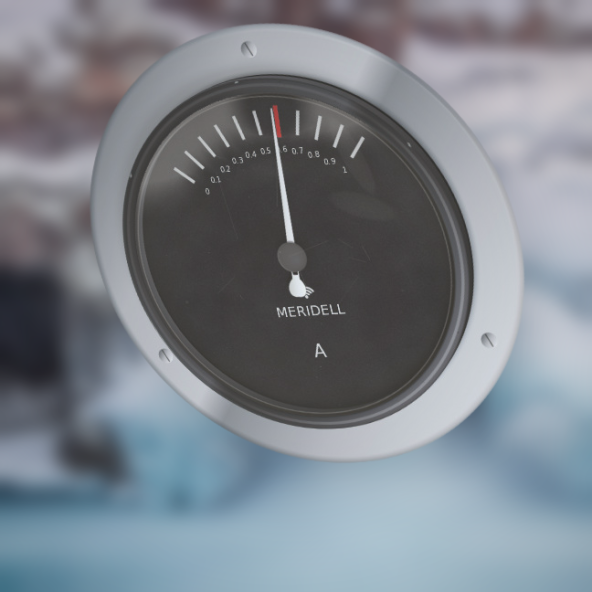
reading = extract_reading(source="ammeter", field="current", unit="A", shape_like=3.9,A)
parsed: 0.6,A
